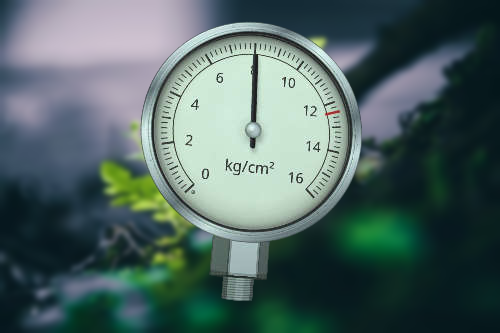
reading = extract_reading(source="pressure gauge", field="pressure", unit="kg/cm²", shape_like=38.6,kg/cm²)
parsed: 8,kg/cm²
